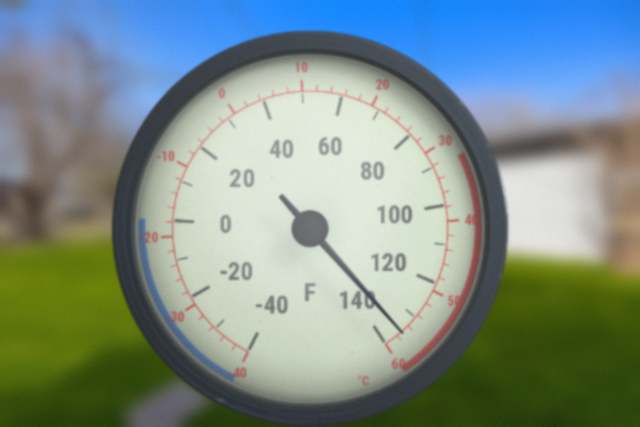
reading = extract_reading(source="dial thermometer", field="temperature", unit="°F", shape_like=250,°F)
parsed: 135,°F
